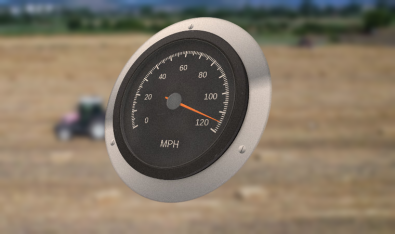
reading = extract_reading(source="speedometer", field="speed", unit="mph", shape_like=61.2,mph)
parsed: 115,mph
